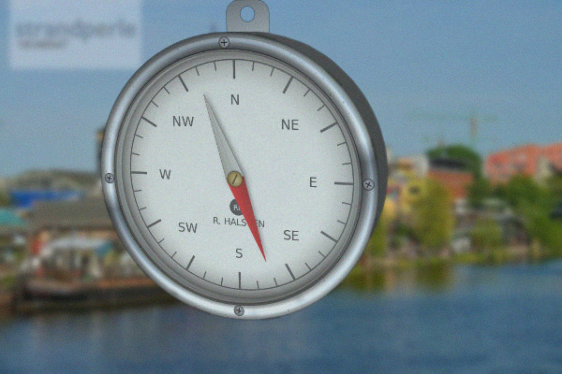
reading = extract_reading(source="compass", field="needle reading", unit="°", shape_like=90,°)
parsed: 160,°
